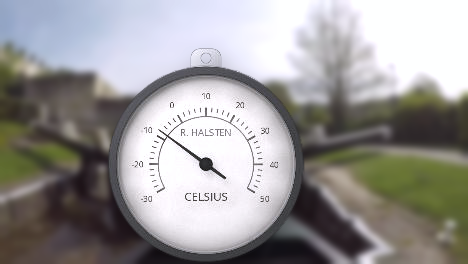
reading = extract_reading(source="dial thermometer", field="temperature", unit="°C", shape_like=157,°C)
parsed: -8,°C
